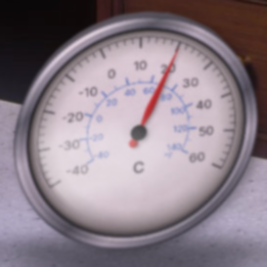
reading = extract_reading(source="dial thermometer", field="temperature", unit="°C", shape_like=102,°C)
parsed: 20,°C
